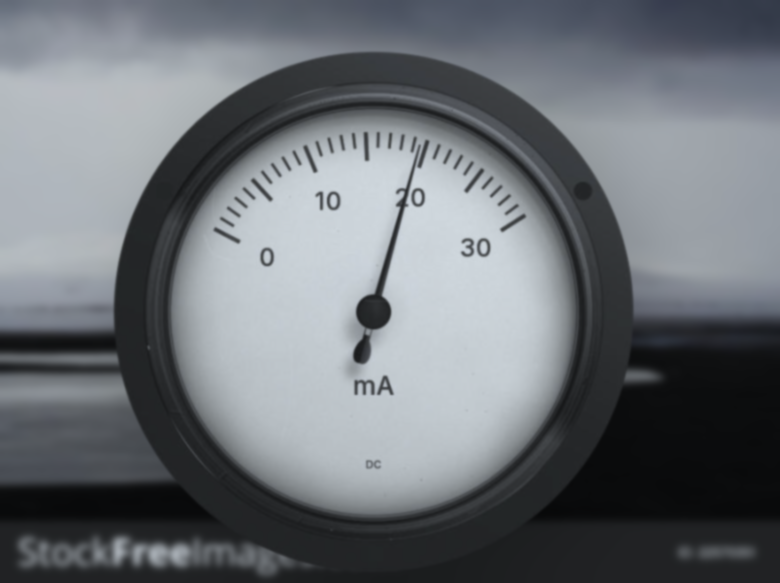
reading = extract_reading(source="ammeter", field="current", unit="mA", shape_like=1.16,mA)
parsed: 19.5,mA
